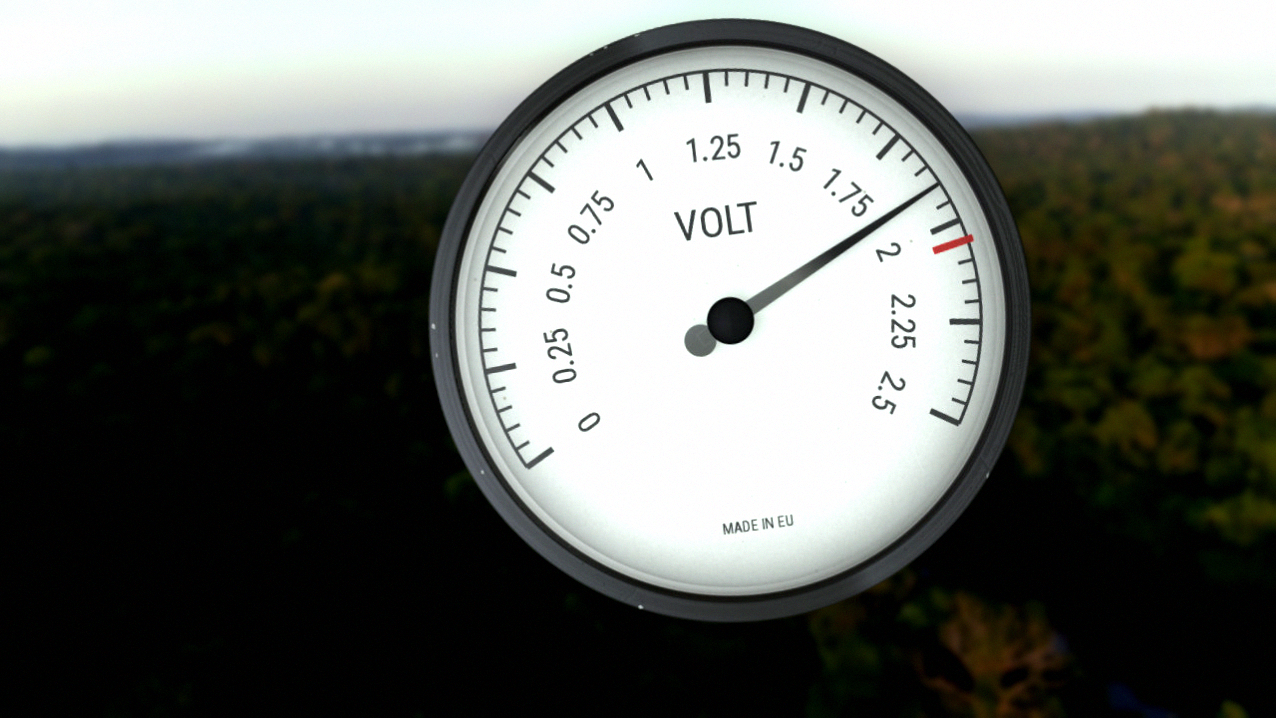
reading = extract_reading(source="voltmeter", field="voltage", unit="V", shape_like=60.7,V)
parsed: 1.9,V
